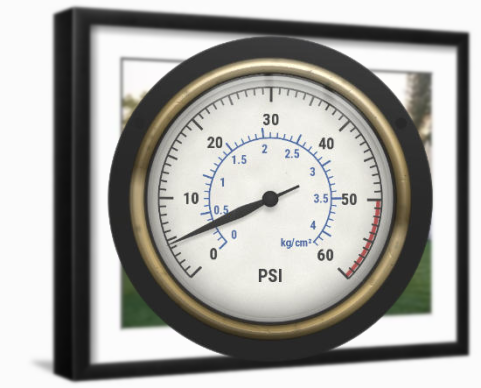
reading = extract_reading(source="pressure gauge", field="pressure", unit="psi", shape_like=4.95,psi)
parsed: 4.5,psi
